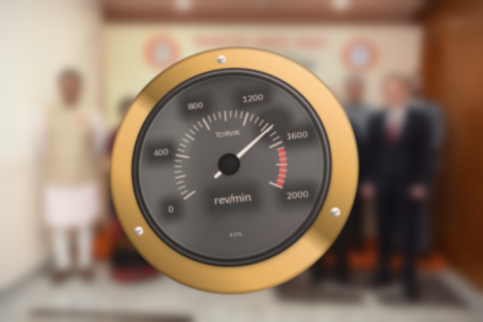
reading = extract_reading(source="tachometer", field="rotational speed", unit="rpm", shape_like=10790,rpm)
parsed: 1450,rpm
